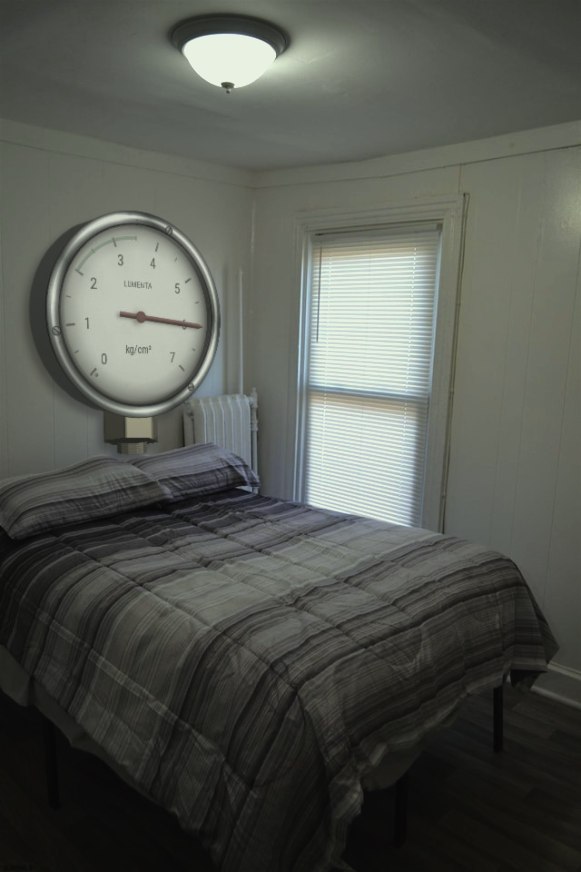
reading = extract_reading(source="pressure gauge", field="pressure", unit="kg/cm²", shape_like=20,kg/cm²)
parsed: 6,kg/cm²
